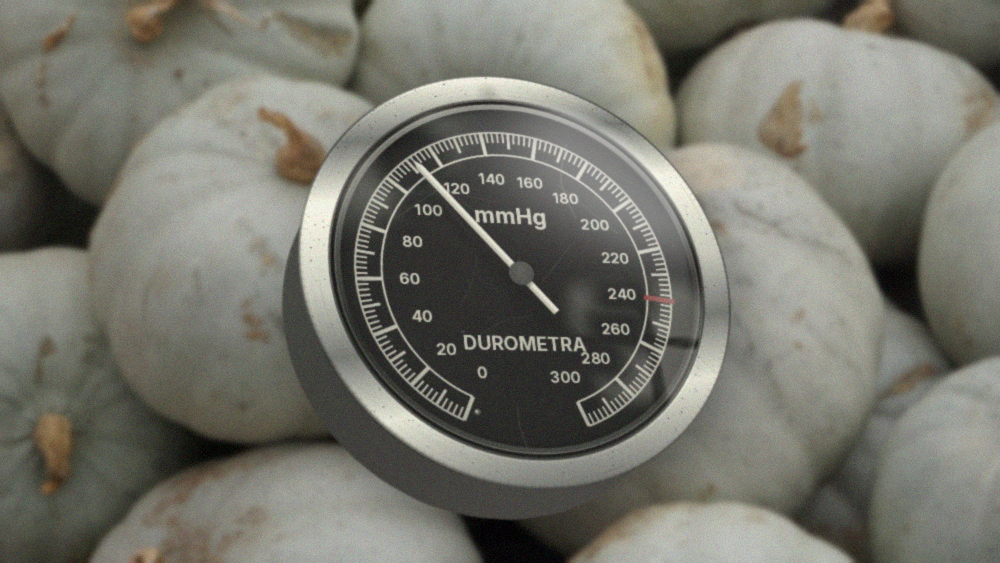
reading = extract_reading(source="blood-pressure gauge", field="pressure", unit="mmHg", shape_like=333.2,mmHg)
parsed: 110,mmHg
